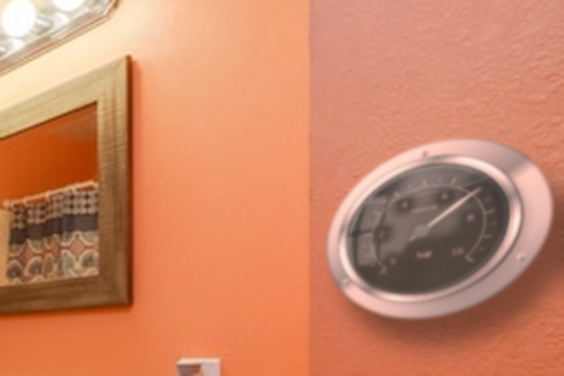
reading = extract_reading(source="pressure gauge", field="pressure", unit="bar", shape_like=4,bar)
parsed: 7,bar
